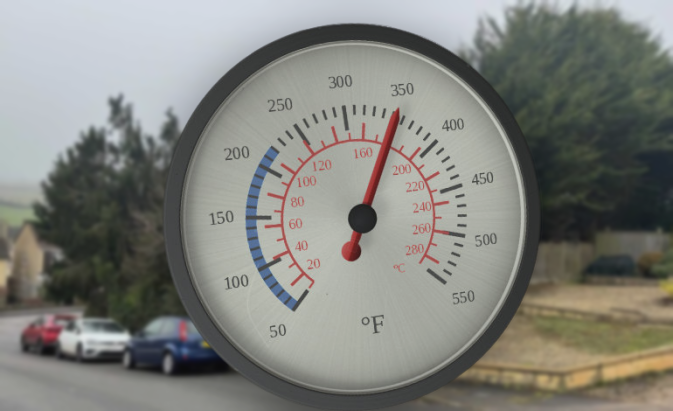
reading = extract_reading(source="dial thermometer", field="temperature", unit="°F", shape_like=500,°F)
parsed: 350,°F
